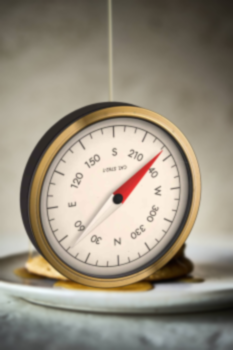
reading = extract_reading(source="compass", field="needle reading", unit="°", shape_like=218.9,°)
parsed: 230,°
